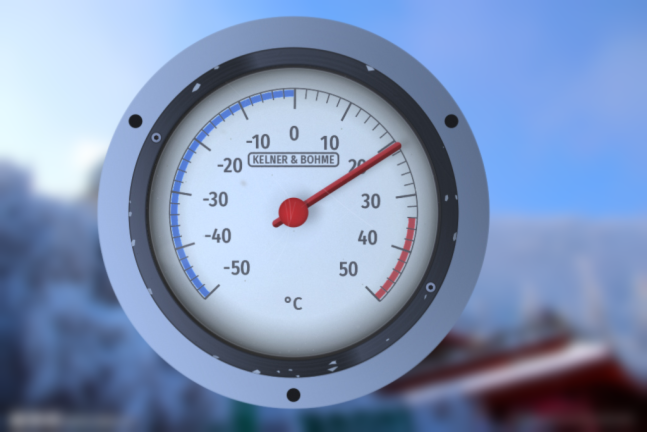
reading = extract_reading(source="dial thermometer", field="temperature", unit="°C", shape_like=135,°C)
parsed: 21,°C
